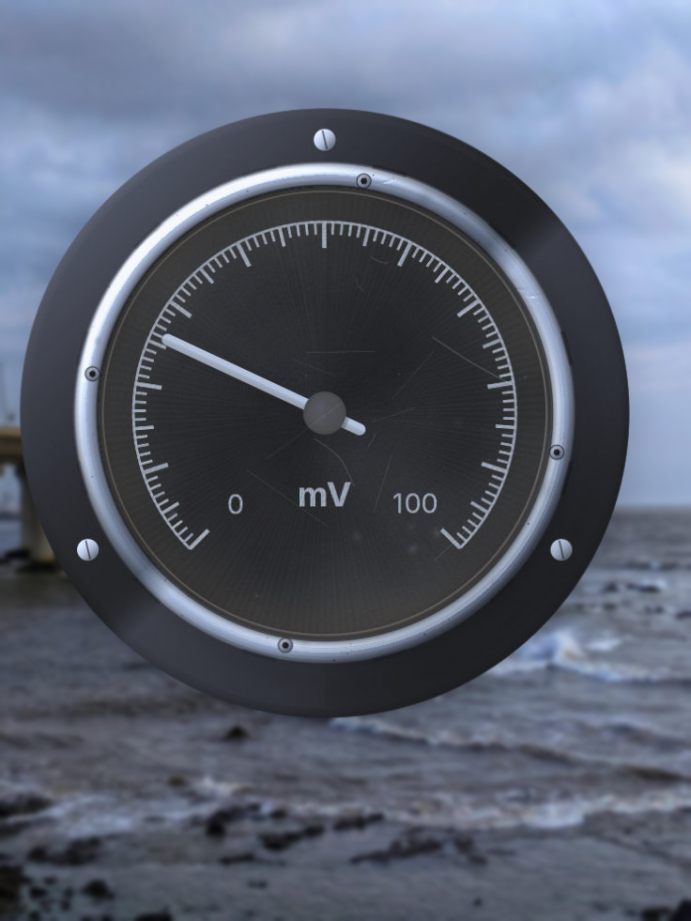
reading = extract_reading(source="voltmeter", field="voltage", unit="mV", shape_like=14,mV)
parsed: 26,mV
